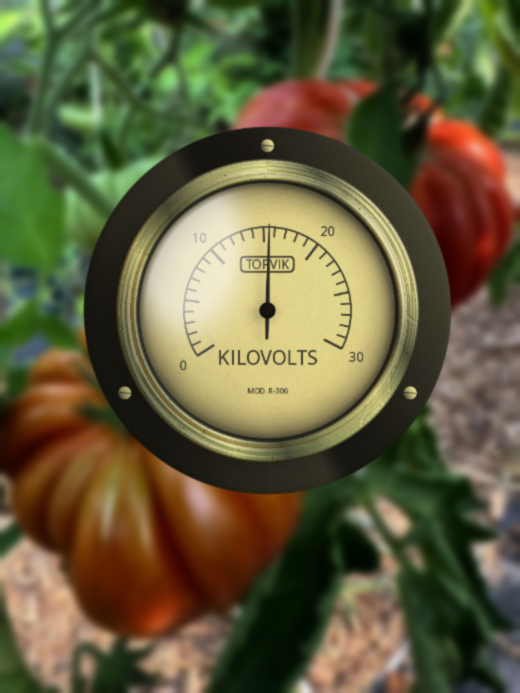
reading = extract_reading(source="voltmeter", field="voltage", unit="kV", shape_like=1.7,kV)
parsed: 15.5,kV
